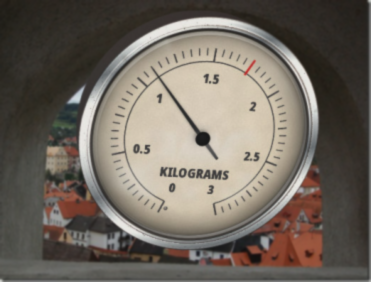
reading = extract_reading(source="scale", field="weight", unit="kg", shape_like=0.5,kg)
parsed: 1.1,kg
